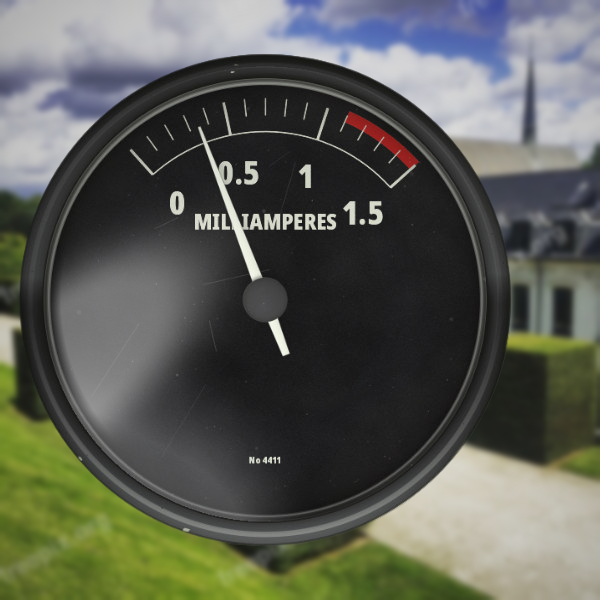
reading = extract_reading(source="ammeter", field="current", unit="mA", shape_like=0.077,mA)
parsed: 0.35,mA
